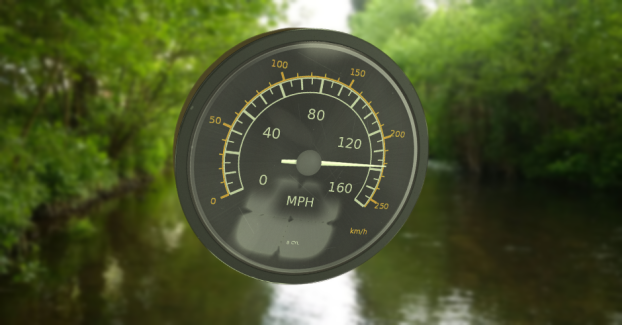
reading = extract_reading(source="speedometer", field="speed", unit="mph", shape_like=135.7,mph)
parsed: 137.5,mph
